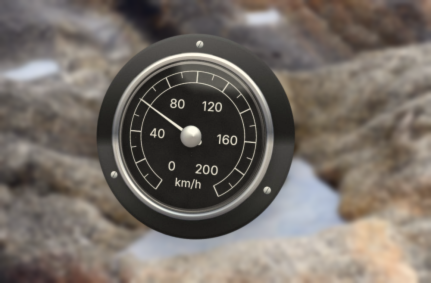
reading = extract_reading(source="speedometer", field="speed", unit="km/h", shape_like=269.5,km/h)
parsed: 60,km/h
